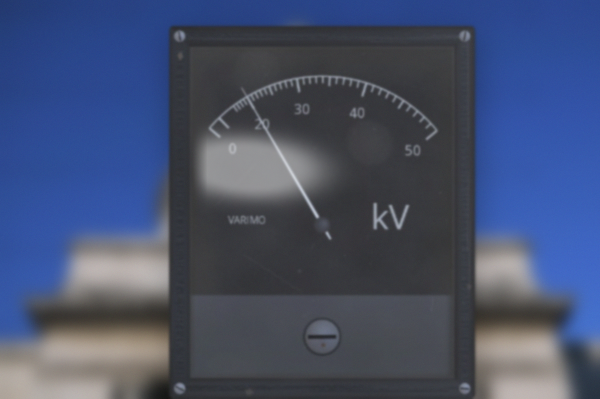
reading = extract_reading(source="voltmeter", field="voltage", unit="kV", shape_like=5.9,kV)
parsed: 20,kV
